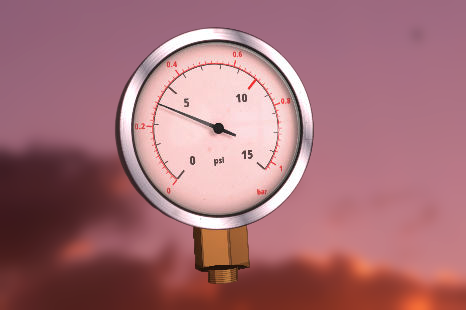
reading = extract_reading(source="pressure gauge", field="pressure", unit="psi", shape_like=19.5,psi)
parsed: 4,psi
